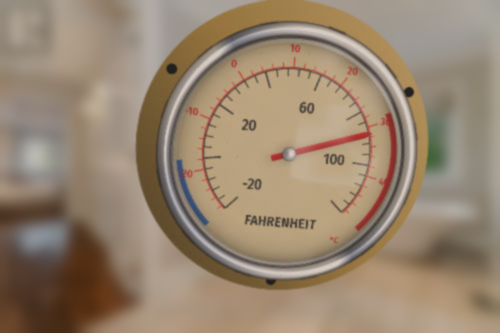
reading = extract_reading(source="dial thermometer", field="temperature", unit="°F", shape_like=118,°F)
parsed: 88,°F
